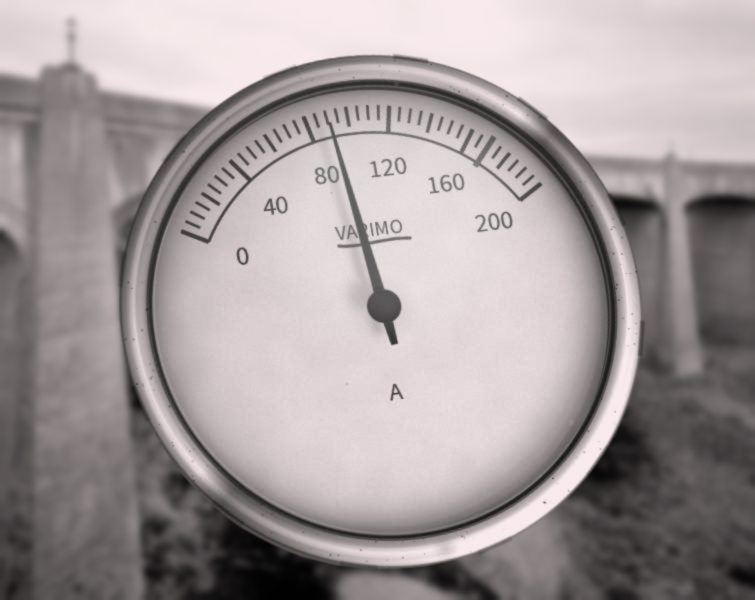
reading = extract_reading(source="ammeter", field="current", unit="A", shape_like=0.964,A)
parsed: 90,A
